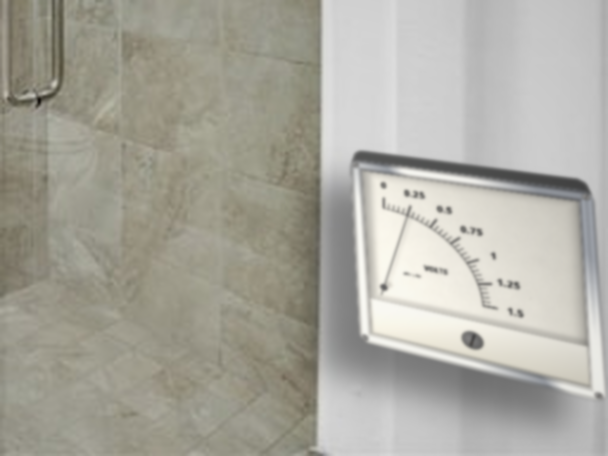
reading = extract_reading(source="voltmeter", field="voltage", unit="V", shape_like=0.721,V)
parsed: 0.25,V
